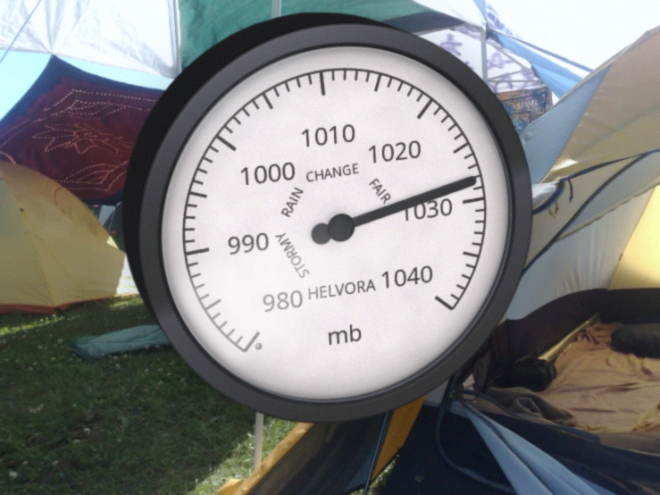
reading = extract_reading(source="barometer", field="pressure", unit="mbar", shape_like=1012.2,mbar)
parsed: 1028,mbar
